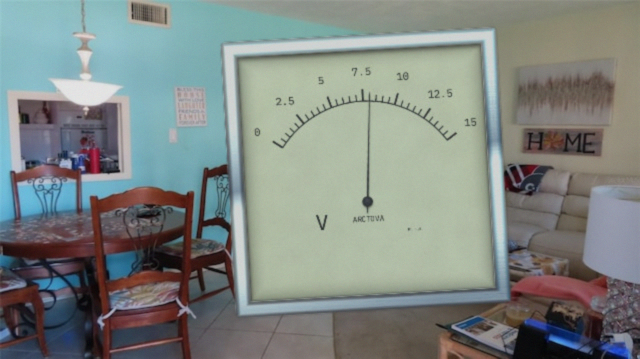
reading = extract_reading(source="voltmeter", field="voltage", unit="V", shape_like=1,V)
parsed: 8,V
